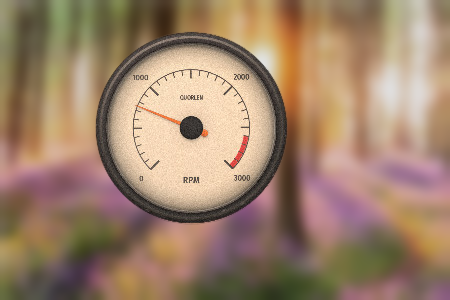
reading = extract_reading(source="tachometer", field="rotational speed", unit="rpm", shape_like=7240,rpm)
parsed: 750,rpm
